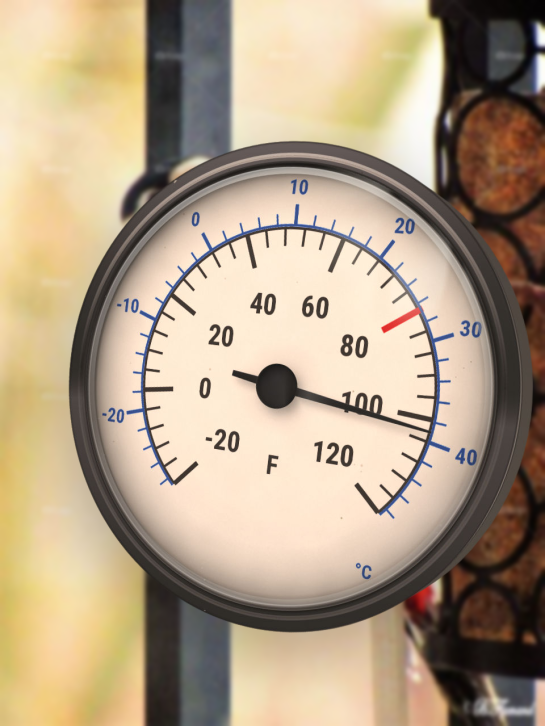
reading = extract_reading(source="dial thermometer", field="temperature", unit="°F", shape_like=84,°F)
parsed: 102,°F
